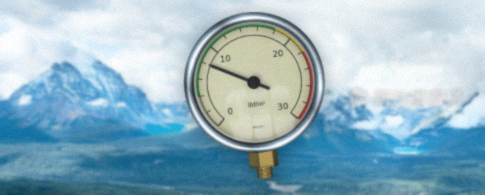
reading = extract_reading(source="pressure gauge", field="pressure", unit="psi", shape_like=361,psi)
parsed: 8,psi
